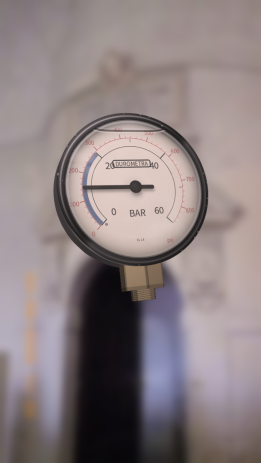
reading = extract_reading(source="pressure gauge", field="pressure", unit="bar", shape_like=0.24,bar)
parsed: 10,bar
